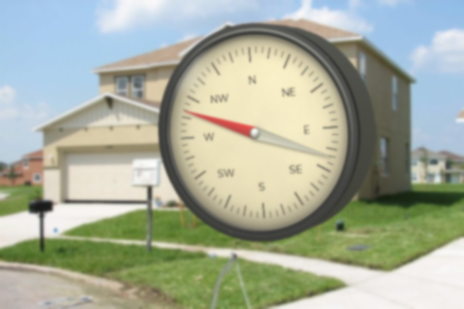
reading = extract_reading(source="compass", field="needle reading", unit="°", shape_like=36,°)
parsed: 290,°
